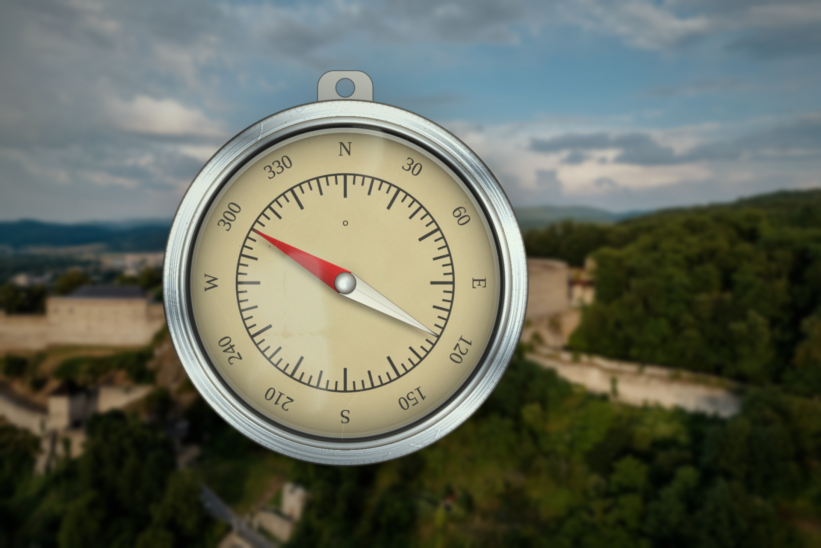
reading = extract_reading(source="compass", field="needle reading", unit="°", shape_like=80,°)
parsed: 300,°
